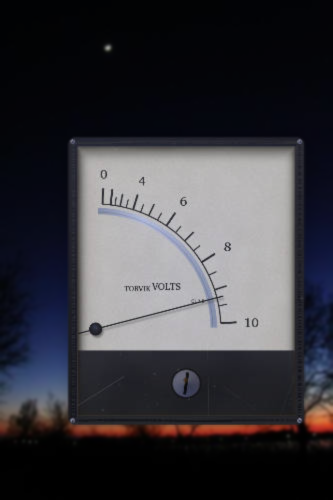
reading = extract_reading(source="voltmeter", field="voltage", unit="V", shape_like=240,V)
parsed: 9.25,V
